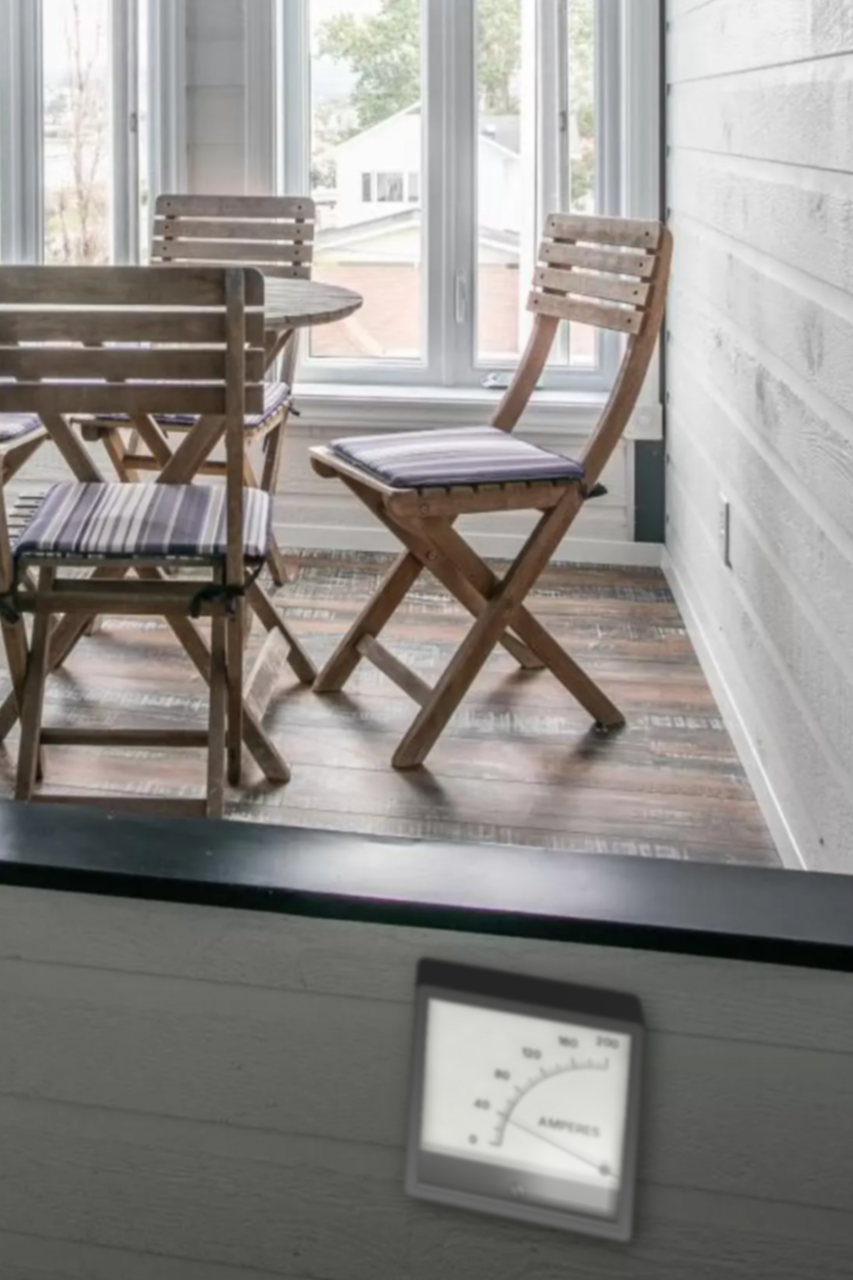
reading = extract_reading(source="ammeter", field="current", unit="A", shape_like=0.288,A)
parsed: 40,A
